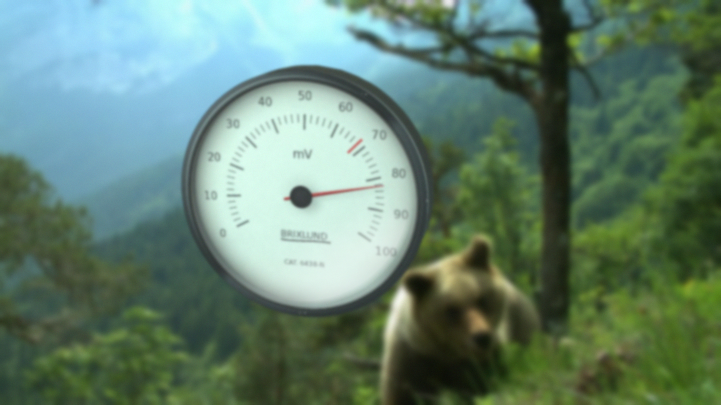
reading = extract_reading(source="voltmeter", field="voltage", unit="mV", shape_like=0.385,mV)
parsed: 82,mV
